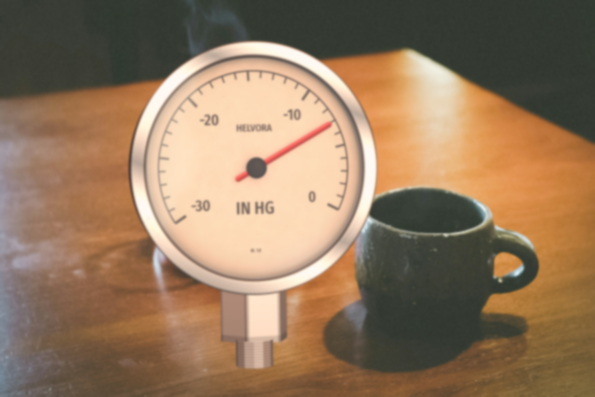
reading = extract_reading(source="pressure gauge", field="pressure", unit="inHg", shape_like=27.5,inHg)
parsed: -7,inHg
